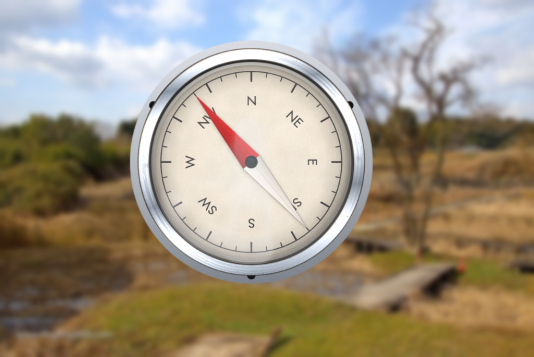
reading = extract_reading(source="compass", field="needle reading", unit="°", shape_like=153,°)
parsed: 320,°
